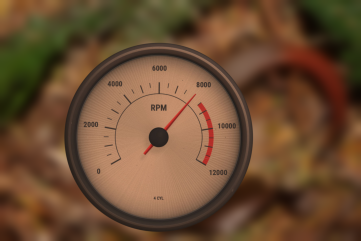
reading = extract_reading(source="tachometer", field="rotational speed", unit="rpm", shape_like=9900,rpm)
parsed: 8000,rpm
